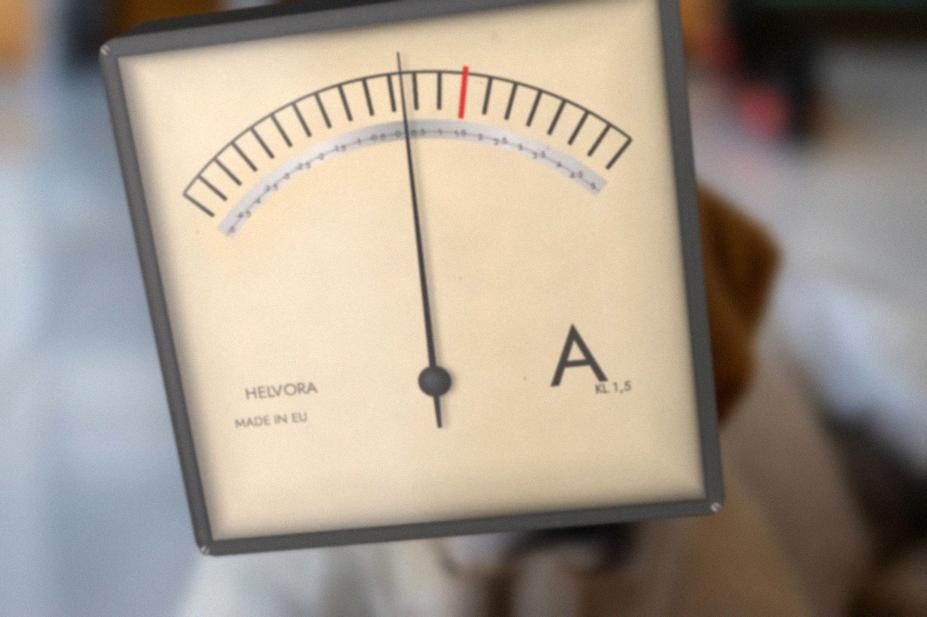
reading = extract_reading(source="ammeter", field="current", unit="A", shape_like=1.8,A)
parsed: 0.25,A
